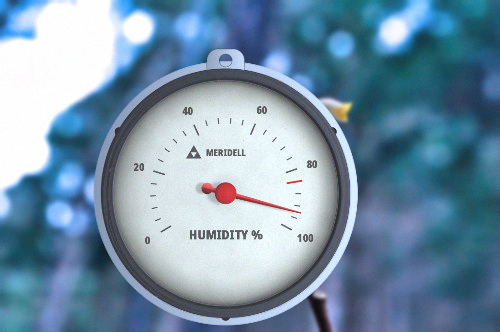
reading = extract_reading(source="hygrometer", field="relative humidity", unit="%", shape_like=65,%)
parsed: 94,%
